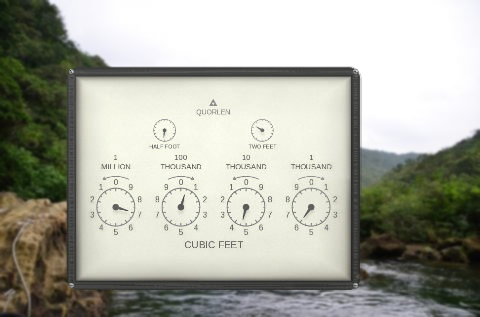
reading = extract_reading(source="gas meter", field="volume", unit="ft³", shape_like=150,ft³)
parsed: 704600,ft³
